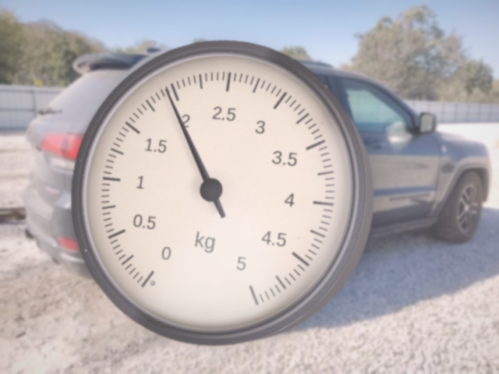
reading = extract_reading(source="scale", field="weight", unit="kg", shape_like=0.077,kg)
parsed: 1.95,kg
